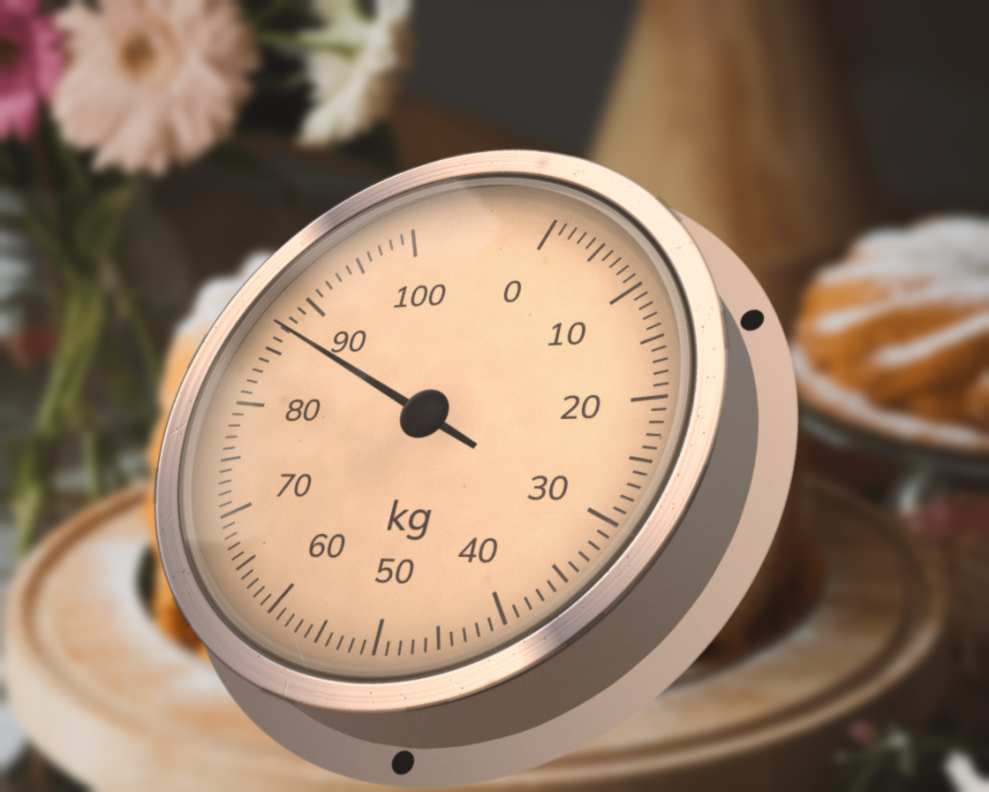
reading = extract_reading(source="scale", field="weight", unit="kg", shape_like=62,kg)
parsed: 87,kg
